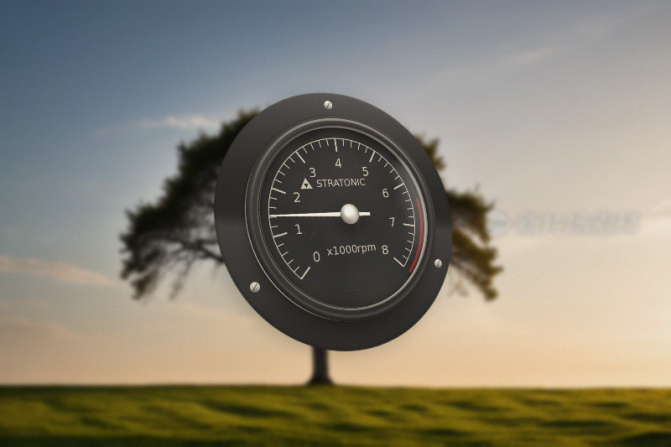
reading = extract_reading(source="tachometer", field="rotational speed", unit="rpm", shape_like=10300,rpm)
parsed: 1400,rpm
